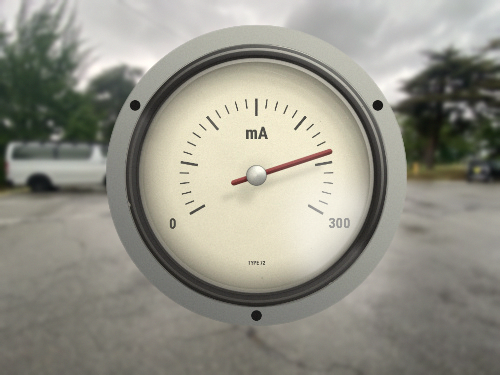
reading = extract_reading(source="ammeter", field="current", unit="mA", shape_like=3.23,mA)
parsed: 240,mA
